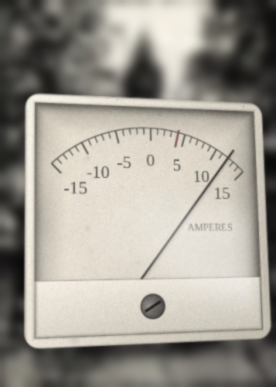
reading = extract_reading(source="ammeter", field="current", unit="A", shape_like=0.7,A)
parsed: 12,A
